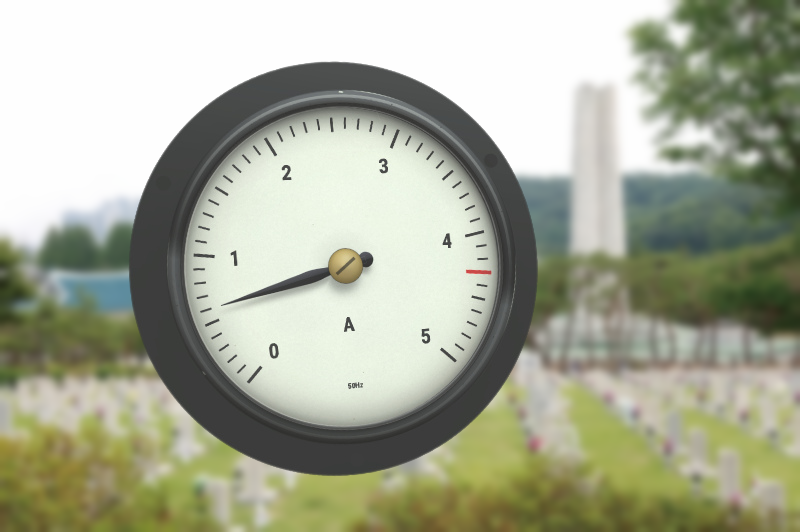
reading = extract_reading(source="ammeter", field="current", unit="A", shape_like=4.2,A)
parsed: 0.6,A
